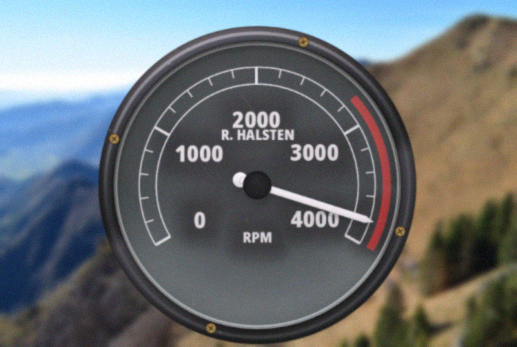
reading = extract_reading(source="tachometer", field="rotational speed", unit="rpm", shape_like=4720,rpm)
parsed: 3800,rpm
